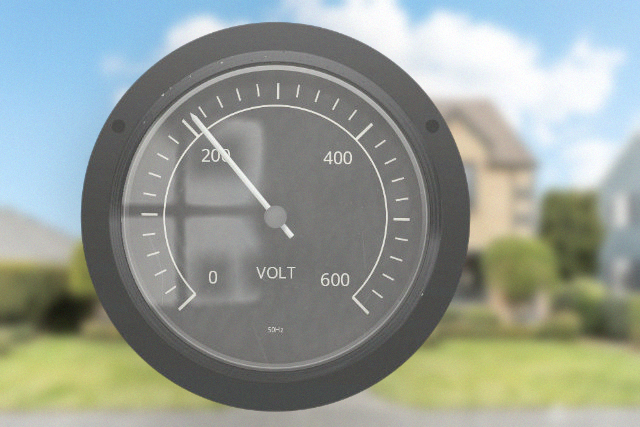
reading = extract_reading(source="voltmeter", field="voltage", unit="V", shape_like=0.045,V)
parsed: 210,V
